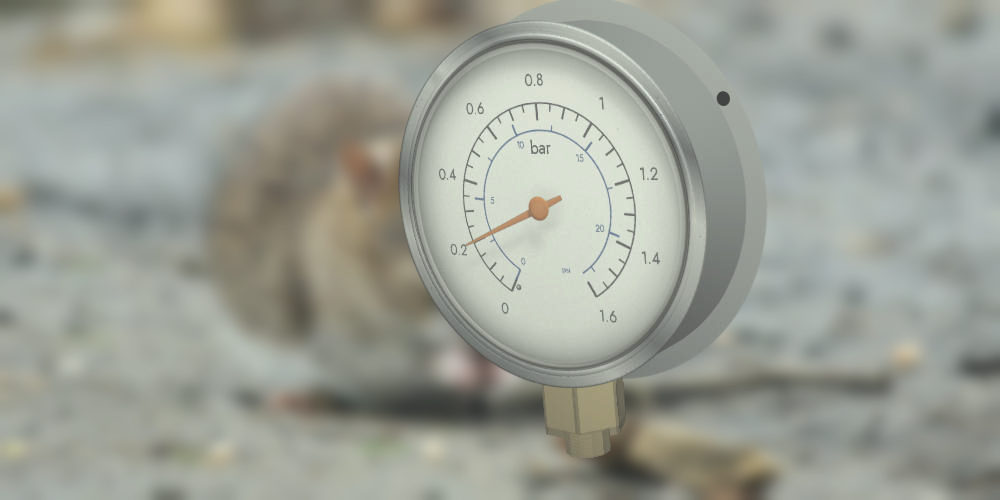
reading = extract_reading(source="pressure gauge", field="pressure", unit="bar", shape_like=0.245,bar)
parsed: 0.2,bar
